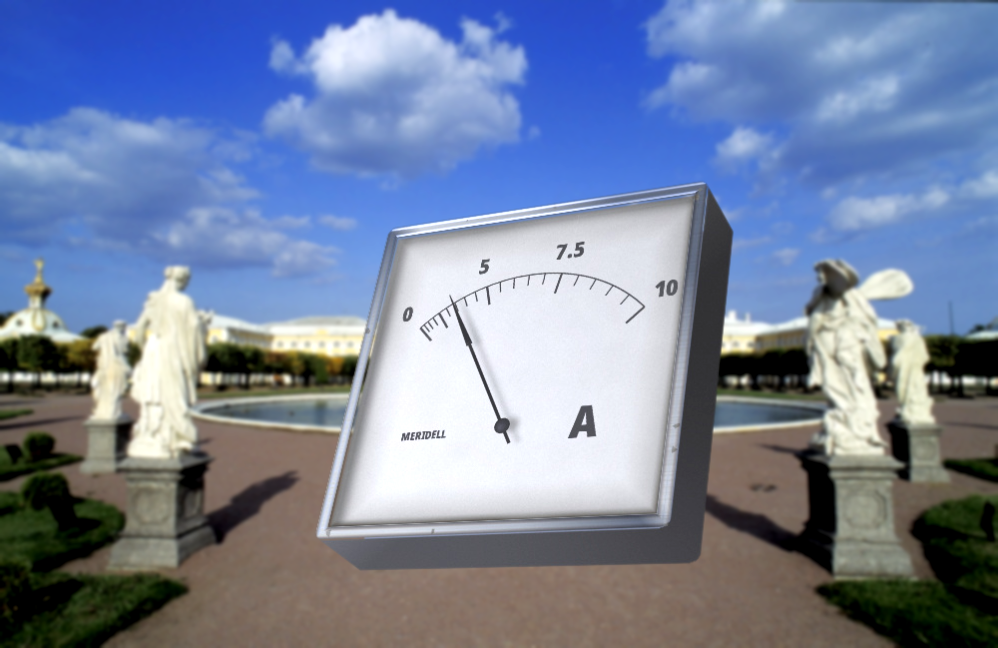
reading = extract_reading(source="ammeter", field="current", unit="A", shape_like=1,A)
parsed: 3.5,A
